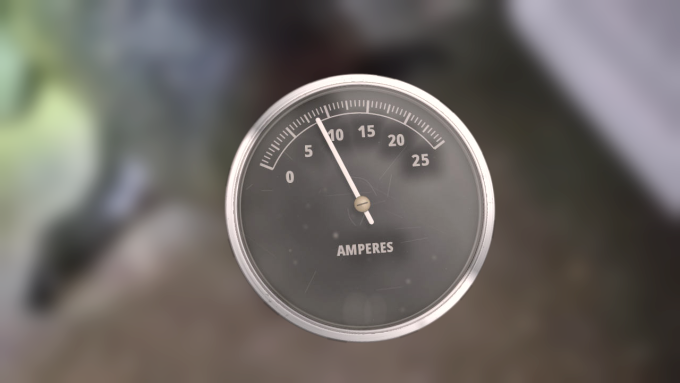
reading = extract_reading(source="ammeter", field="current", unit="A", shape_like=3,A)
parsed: 8.5,A
